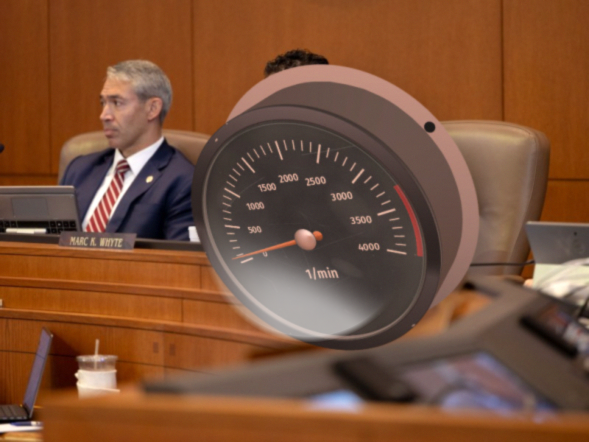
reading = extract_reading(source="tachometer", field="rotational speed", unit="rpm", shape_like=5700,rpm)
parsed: 100,rpm
